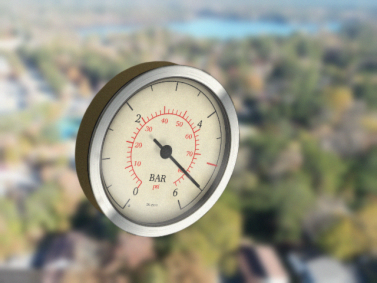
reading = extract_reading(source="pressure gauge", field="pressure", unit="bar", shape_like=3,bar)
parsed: 5.5,bar
